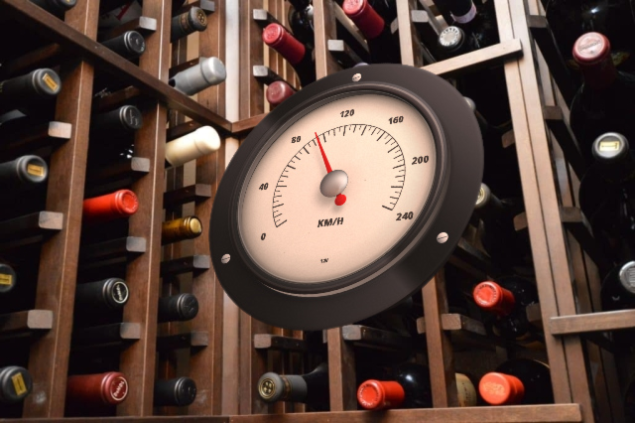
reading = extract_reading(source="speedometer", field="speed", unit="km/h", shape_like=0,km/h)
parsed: 95,km/h
